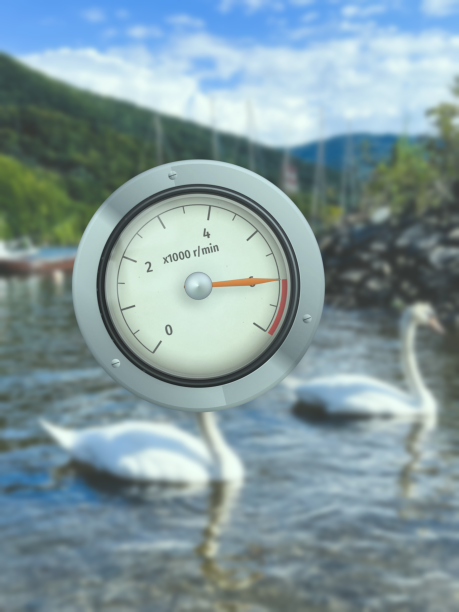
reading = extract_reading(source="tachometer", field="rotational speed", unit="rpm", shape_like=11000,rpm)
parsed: 6000,rpm
